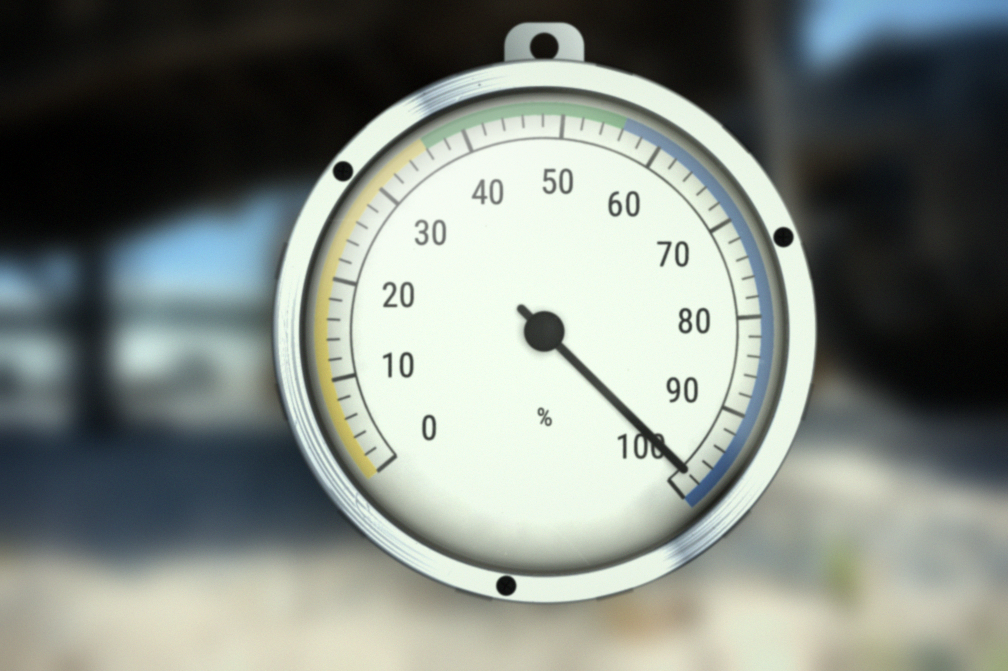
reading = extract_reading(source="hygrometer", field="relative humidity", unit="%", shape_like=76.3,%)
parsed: 98,%
